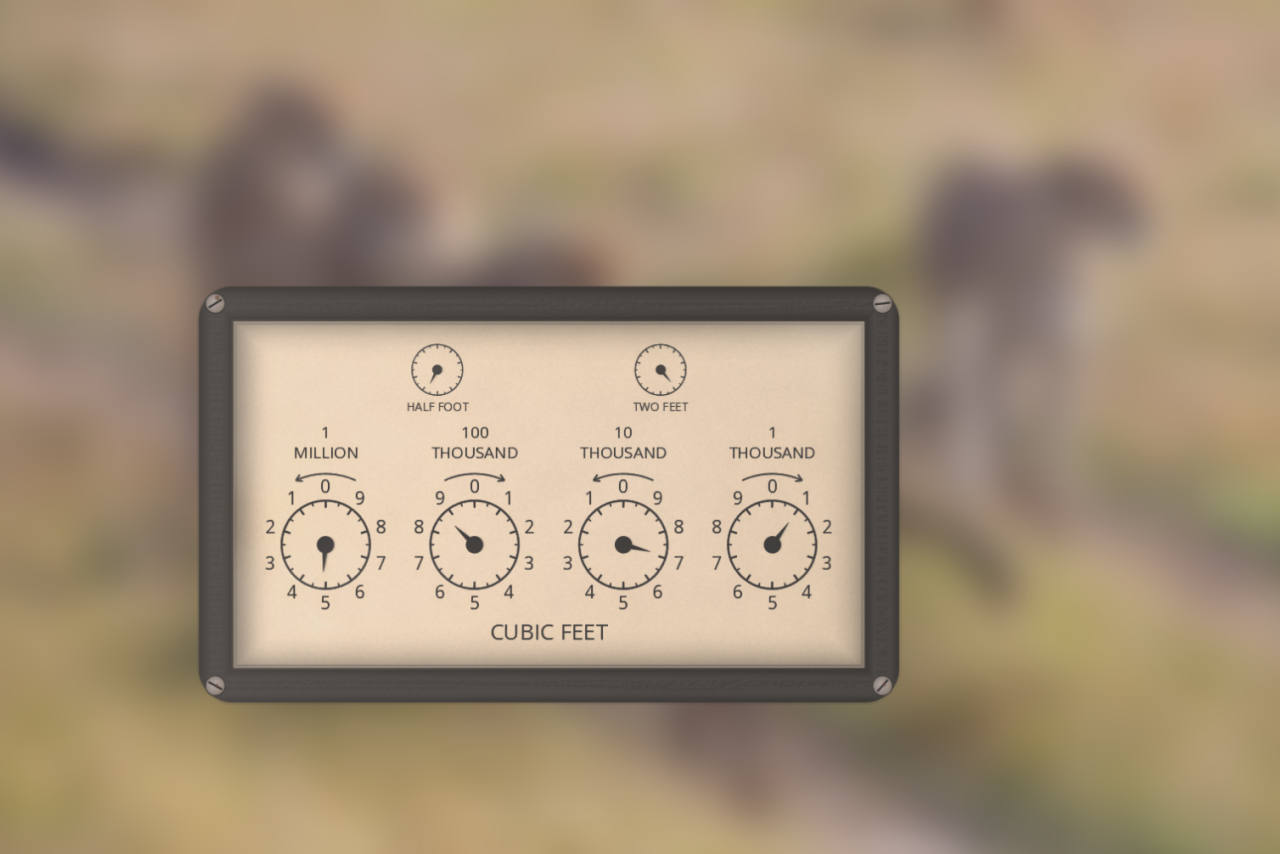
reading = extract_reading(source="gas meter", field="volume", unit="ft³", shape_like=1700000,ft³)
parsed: 487100,ft³
